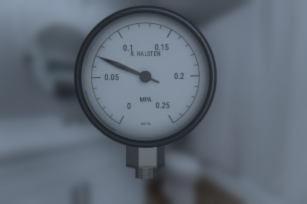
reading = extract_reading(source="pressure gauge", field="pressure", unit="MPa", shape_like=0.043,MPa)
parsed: 0.07,MPa
